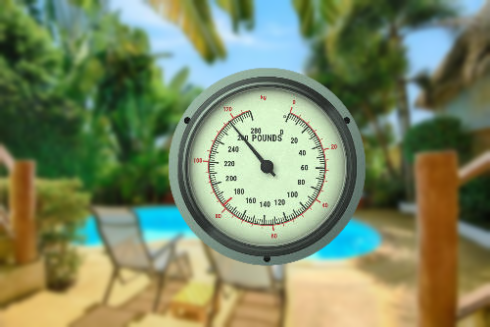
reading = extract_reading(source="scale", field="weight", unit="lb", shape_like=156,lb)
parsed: 260,lb
